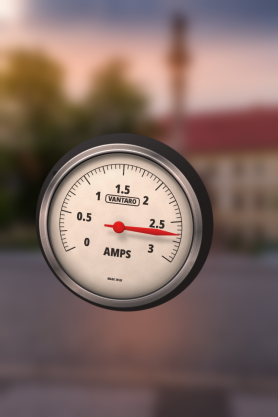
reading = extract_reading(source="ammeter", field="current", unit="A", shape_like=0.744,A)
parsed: 2.65,A
